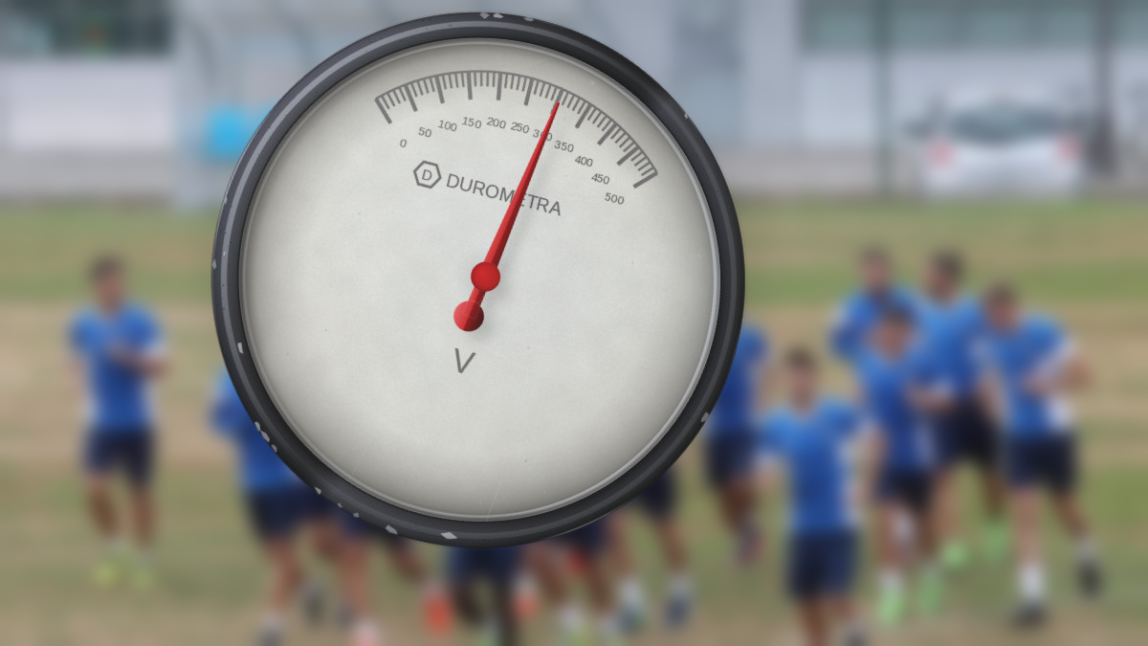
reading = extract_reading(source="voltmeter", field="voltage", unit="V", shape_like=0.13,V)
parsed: 300,V
